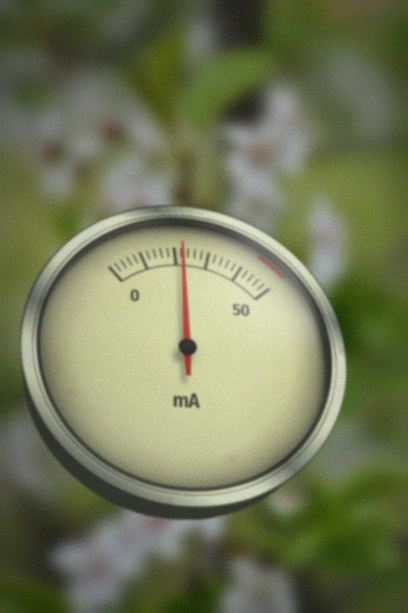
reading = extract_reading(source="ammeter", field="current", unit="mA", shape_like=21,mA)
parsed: 22,mA
